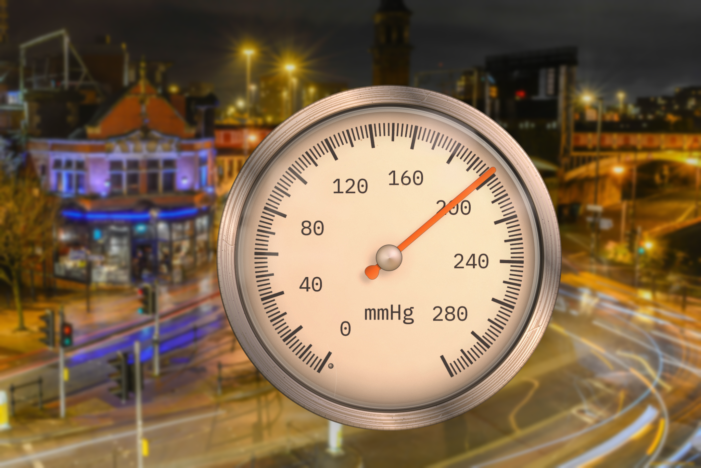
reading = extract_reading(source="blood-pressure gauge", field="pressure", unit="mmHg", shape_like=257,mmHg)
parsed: 198,mmHg
